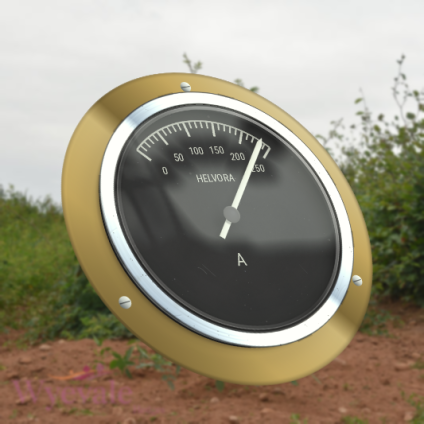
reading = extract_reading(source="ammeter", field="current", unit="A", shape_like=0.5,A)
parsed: 230,A
